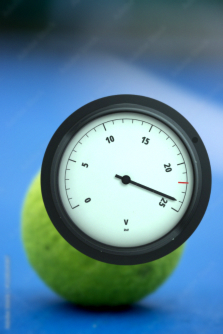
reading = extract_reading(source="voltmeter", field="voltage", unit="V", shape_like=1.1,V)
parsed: 24,V
